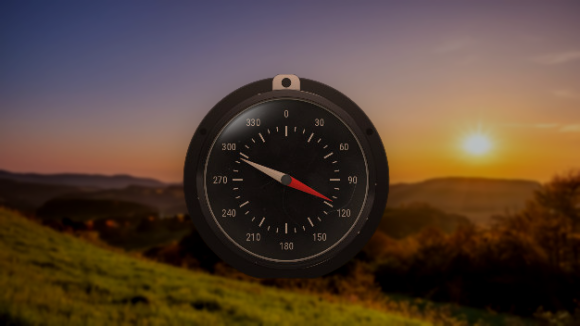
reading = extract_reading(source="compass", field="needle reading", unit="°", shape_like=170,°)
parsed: 115,°
